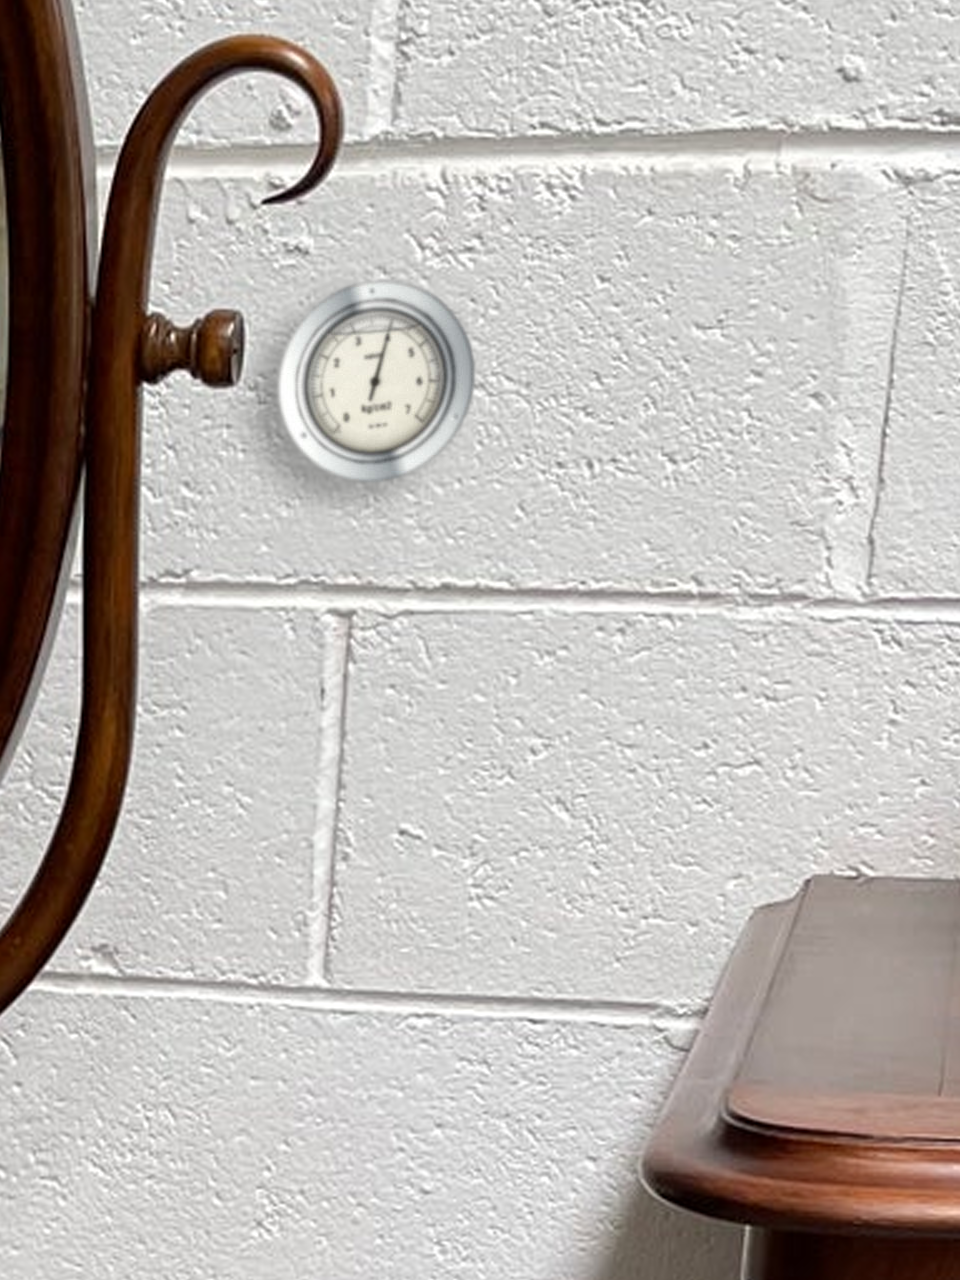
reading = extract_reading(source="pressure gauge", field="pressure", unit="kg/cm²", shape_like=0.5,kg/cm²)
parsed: 4,kg/cm²
